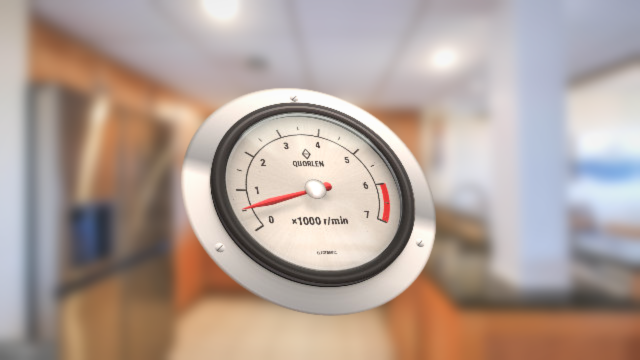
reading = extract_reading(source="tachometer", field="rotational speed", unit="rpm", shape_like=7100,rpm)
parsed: 500,rpm
